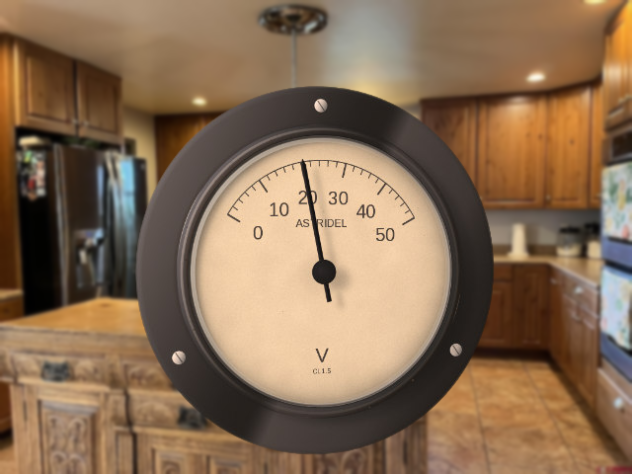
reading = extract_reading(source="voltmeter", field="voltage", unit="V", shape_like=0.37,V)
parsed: 20,V
